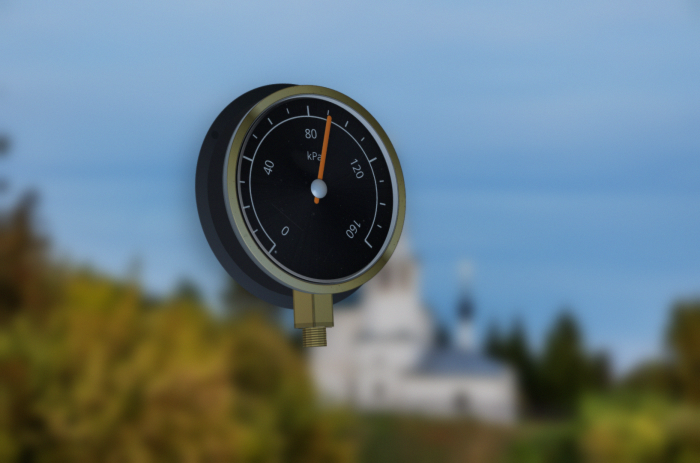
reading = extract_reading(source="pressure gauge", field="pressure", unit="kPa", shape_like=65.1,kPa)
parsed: 90,kPa
